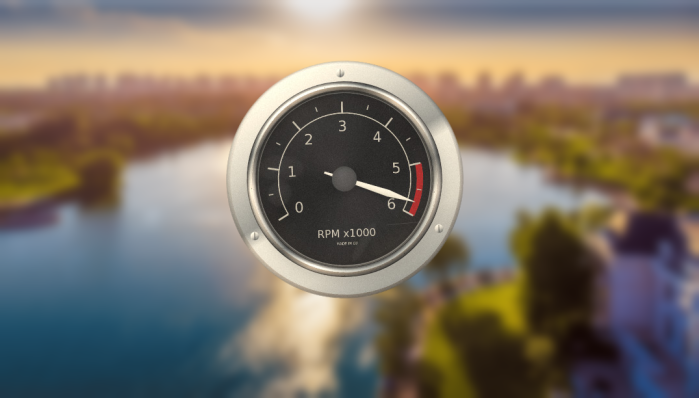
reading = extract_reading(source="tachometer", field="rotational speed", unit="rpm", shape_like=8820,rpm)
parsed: 5750,rpm
